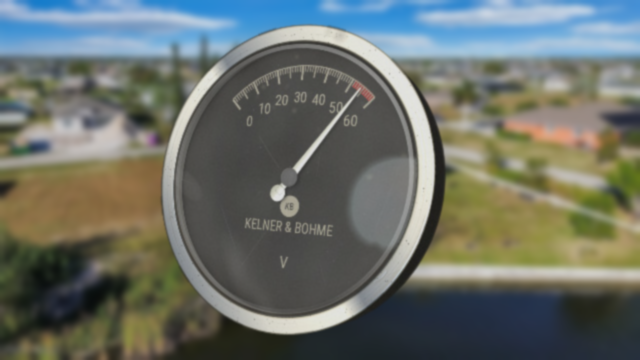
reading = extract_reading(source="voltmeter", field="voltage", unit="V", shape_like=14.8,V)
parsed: 55,V
